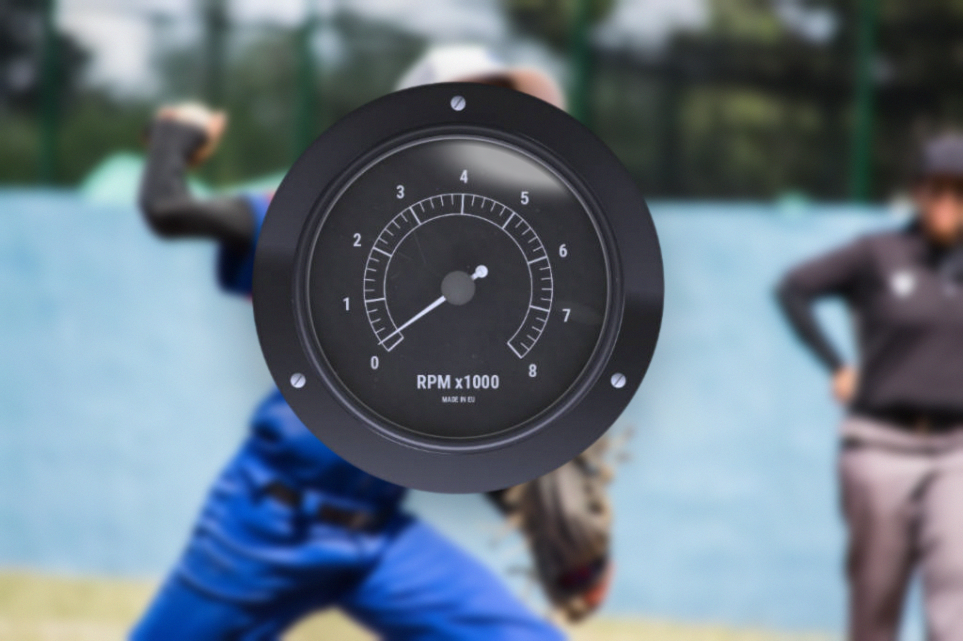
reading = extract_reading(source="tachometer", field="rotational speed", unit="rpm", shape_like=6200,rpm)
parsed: 200,rpm
